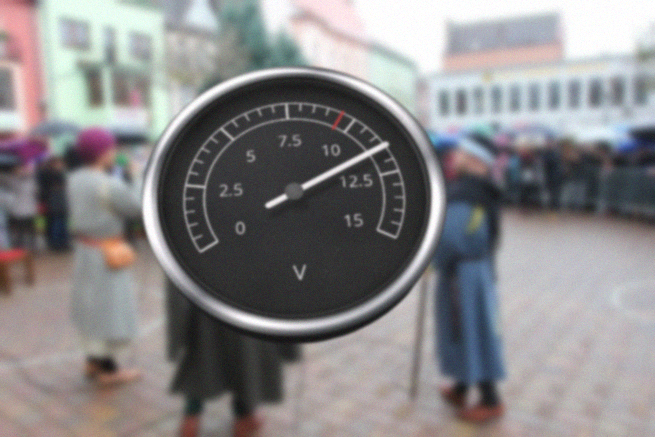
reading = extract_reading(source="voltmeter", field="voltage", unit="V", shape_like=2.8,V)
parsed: 11.5,V
